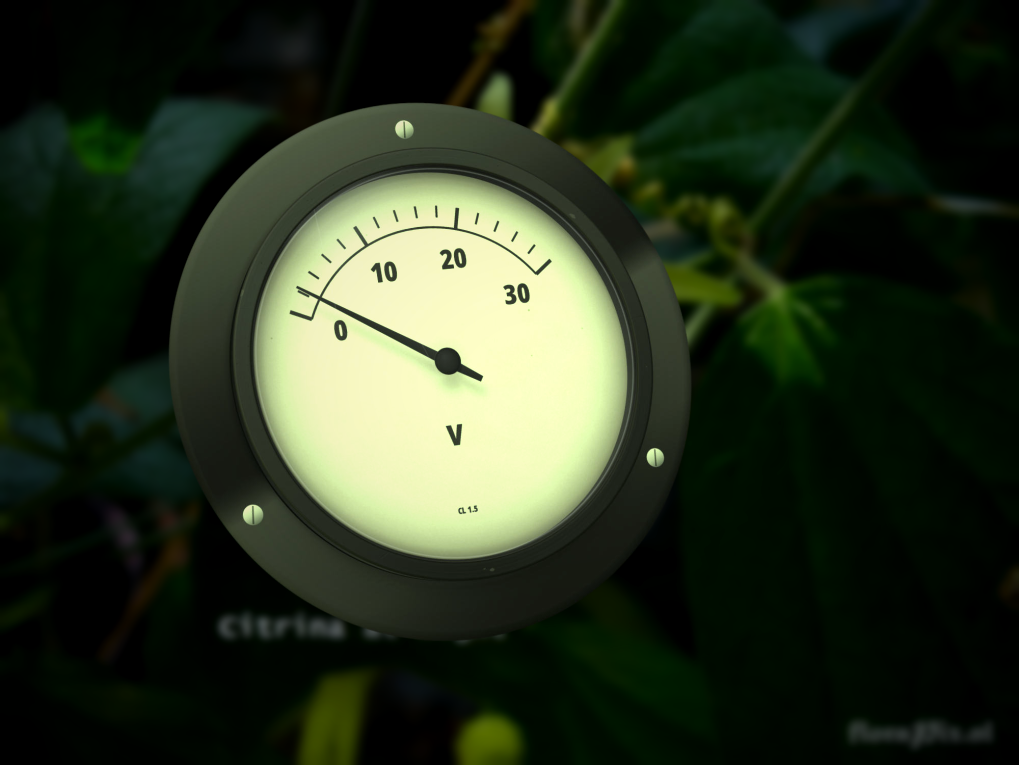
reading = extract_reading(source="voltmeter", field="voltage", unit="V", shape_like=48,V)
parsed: 2,V
